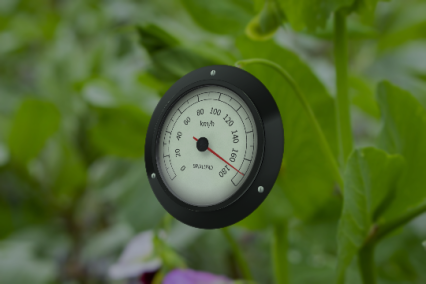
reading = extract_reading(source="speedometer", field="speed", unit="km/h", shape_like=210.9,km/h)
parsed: 170,km/h
